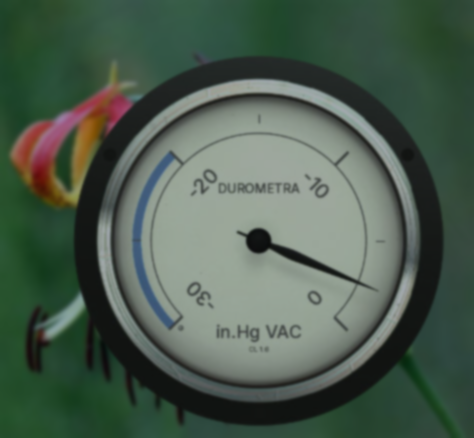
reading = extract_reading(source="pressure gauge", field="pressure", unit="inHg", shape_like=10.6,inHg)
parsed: -2.5,inHg
